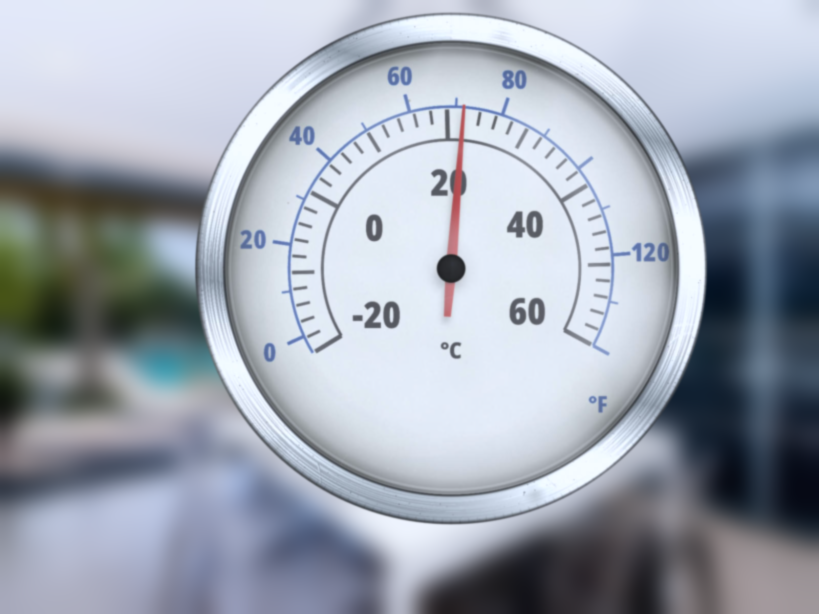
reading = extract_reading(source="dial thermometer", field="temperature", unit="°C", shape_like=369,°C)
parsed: 22,°C
